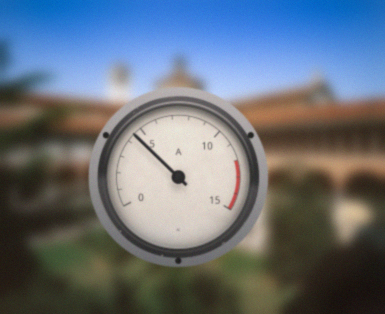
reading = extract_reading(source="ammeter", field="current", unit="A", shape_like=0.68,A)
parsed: 4.5,A
